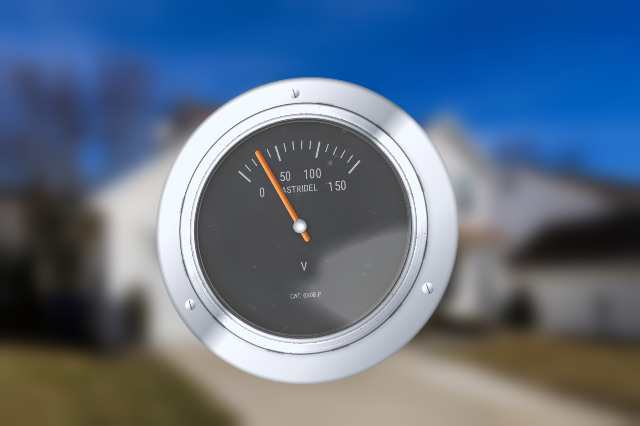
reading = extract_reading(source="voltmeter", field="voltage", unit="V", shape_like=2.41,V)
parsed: 30,V
